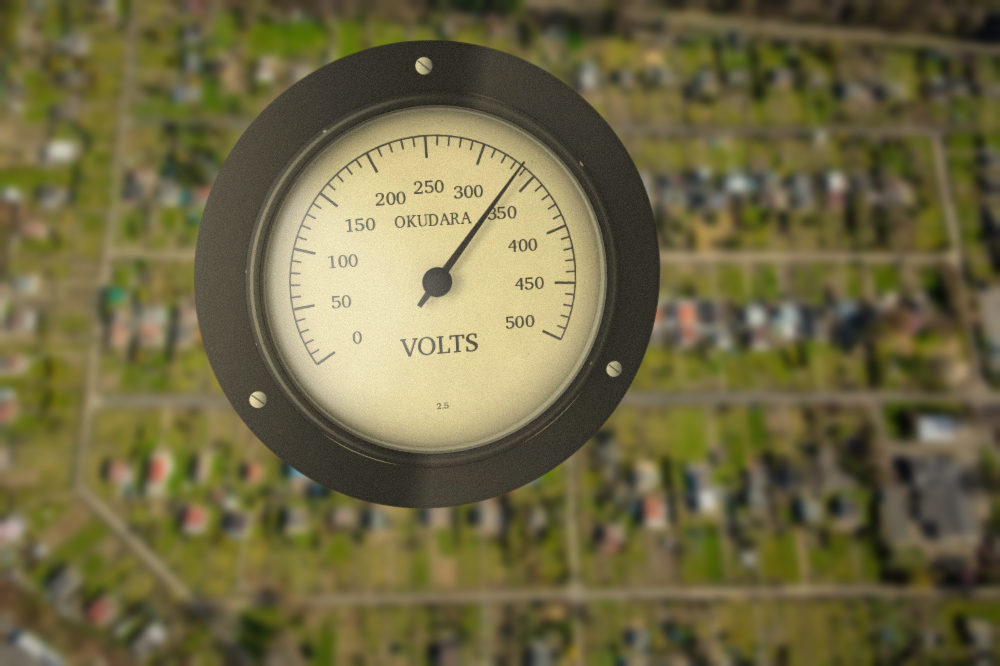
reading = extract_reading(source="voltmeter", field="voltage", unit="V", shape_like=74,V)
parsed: 335,V
